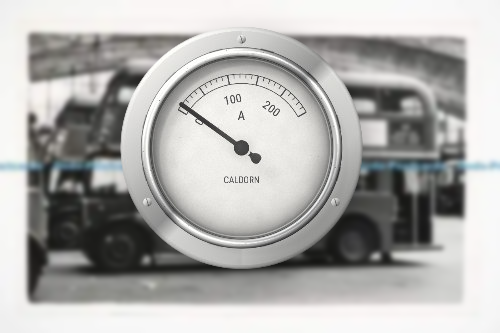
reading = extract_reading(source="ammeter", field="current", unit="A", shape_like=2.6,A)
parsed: 10,A
